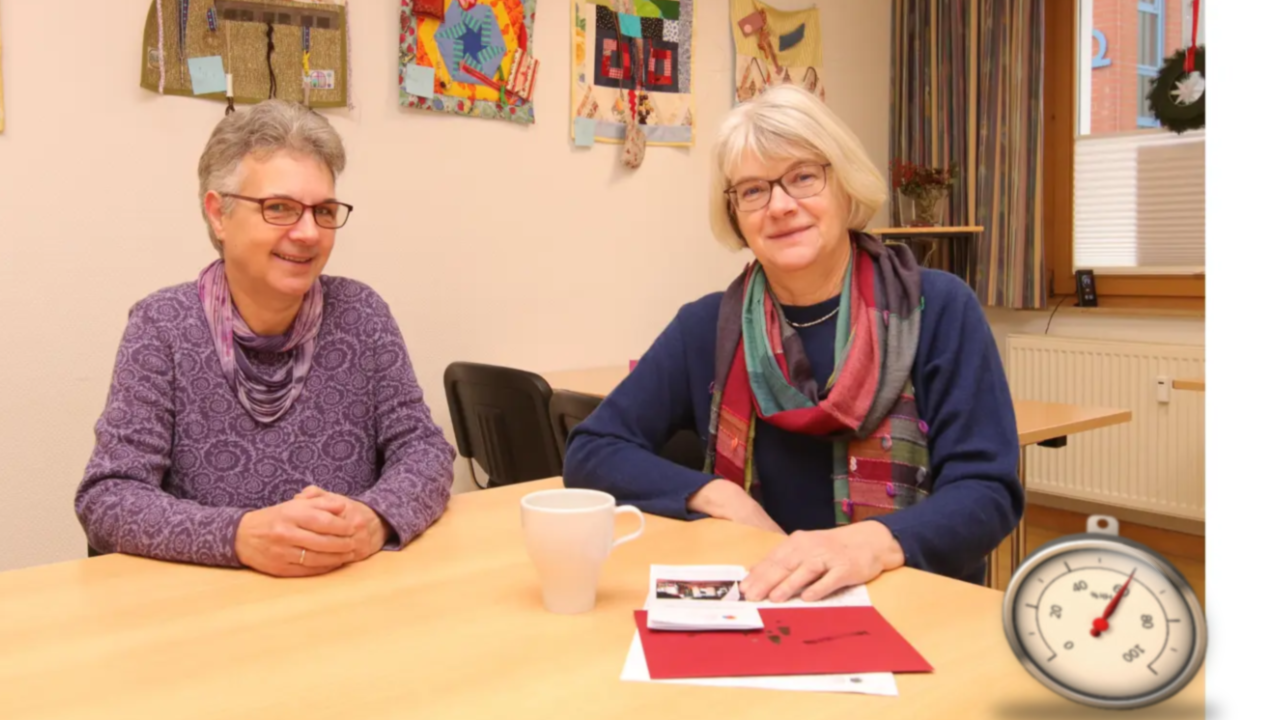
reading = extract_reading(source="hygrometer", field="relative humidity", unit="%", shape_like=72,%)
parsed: 60,%
